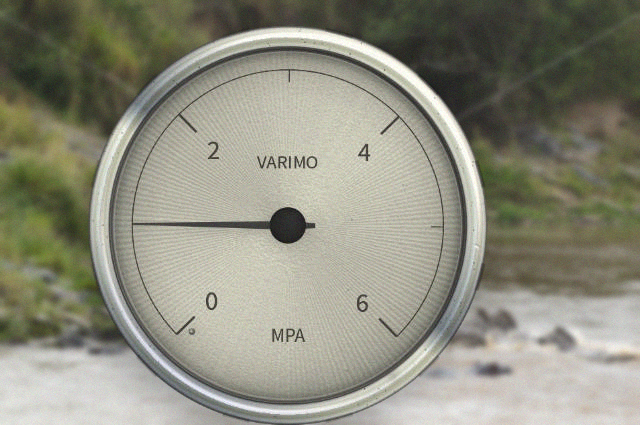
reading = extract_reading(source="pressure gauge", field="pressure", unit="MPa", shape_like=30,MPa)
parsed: 1,MPa
